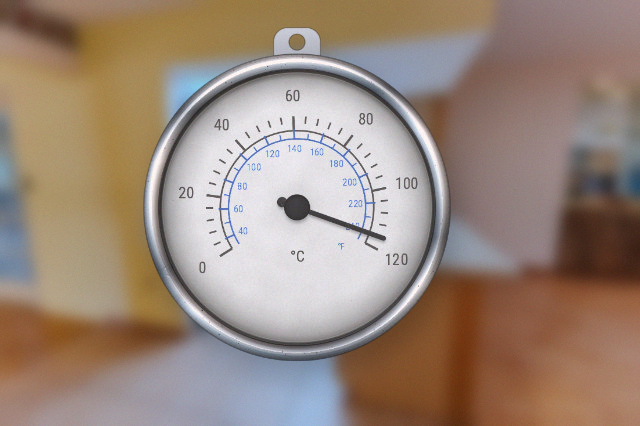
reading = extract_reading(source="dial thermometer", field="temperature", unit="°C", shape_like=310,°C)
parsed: 116,°C
